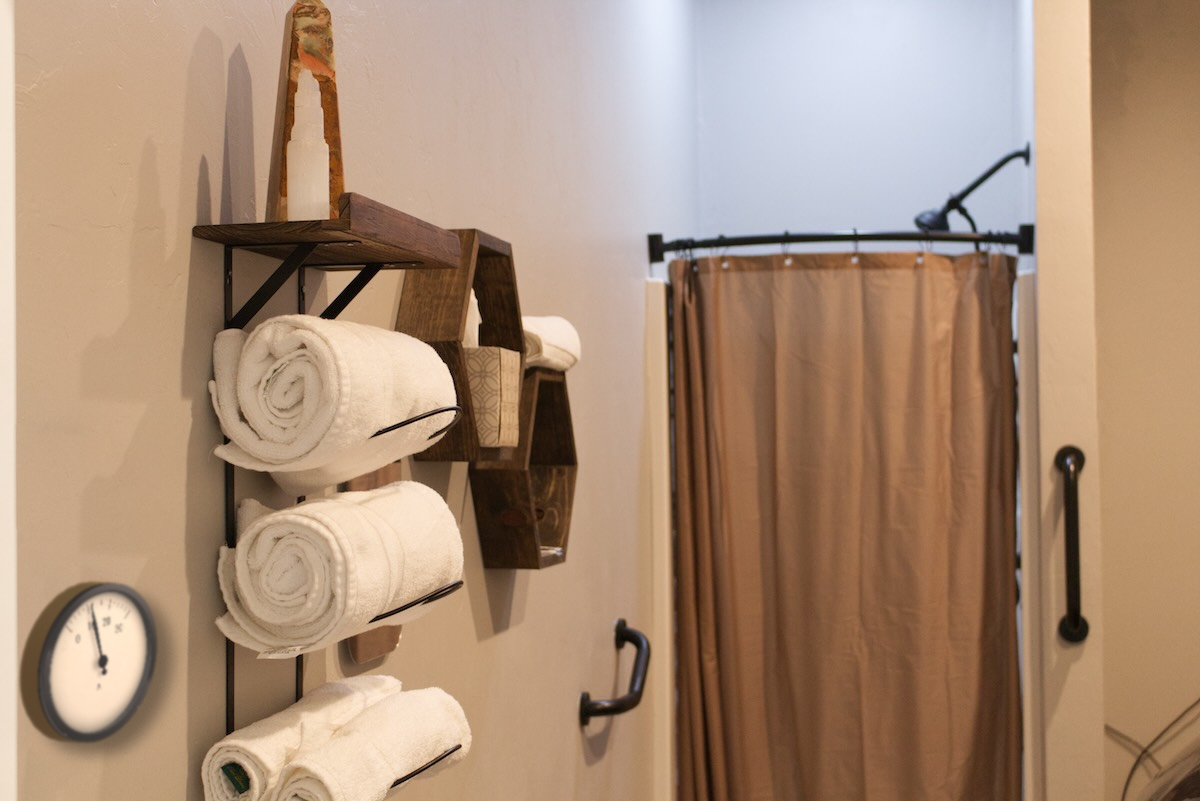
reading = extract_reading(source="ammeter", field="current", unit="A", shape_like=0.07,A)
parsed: 10,A
